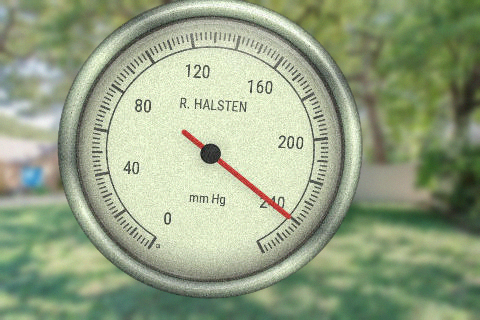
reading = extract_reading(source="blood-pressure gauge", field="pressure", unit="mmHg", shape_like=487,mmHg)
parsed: 240,mmHg
